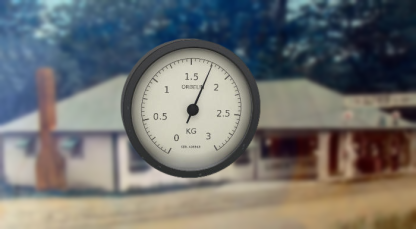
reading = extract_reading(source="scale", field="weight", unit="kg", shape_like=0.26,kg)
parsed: 1.75,kg
